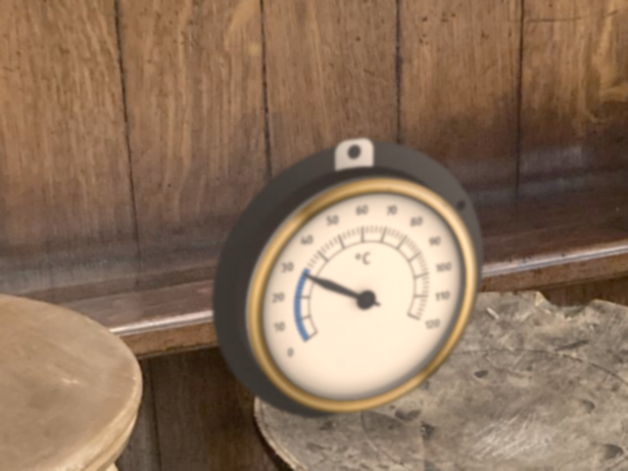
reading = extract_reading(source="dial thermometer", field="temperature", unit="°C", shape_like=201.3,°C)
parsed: 30,°C
